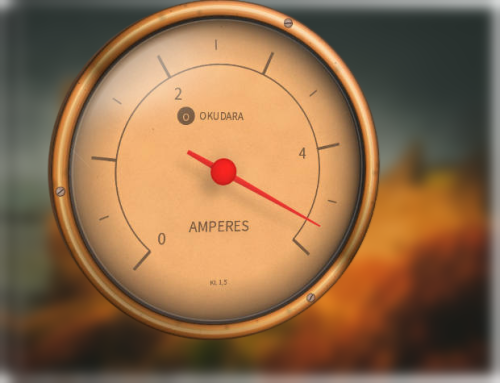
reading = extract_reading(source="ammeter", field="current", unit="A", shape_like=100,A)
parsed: 4.75,A
